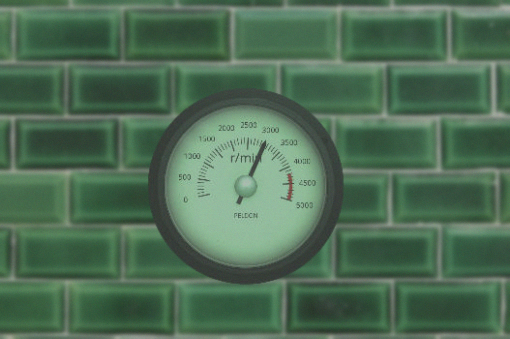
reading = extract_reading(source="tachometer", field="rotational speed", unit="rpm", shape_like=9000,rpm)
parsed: 3000,rpm
